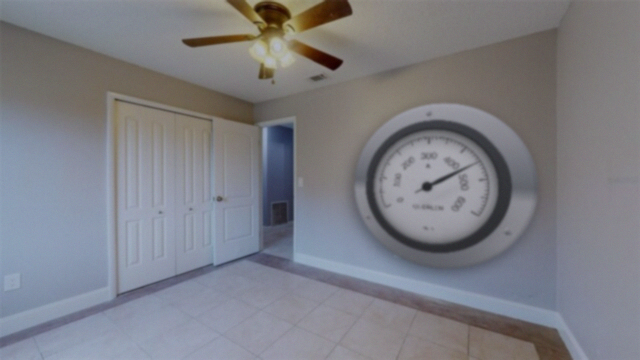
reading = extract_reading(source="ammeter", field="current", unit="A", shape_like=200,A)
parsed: 450,A
